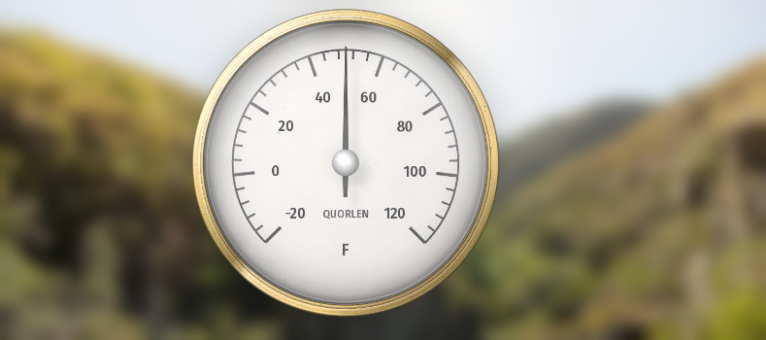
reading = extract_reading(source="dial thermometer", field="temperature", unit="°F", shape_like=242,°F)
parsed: 50,°F
